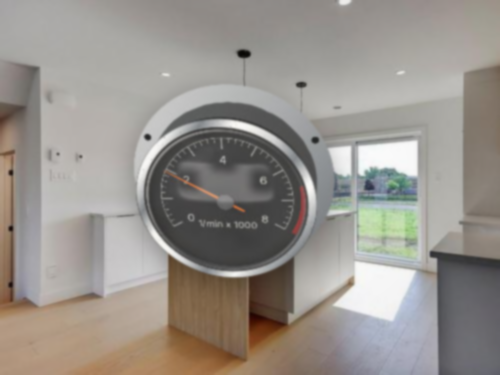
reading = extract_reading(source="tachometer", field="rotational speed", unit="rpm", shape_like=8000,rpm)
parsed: 2000,rpm
